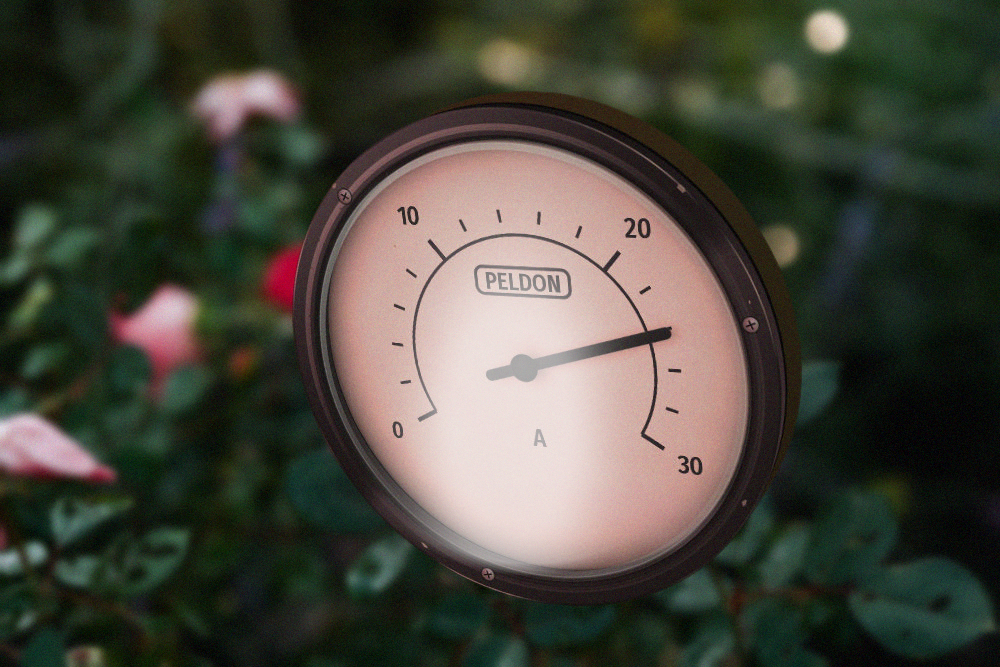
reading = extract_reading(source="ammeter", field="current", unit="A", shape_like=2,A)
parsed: 24,A
